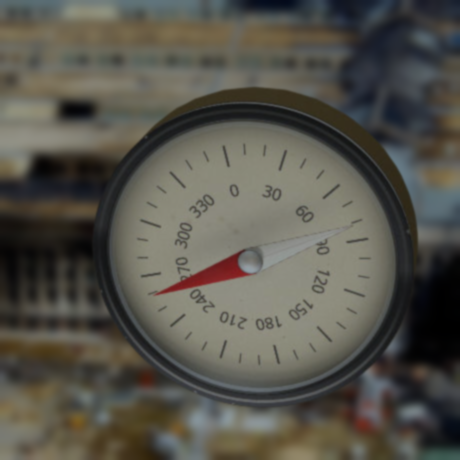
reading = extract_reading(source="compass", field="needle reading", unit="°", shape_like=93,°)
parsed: 260,°
